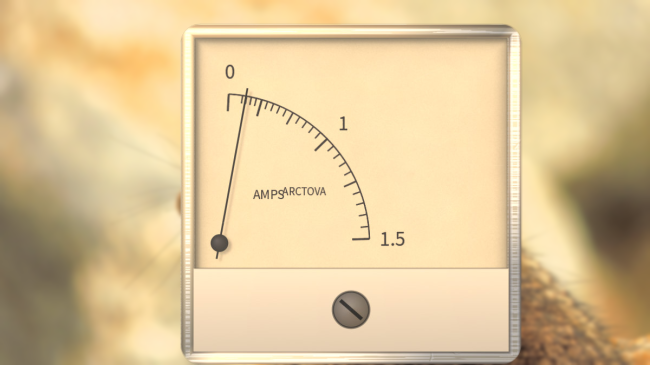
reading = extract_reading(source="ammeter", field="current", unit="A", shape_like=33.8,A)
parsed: 0.35,A
